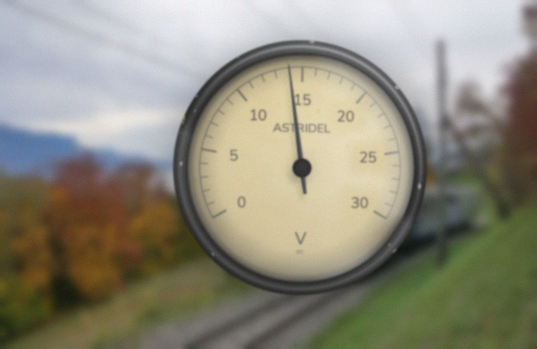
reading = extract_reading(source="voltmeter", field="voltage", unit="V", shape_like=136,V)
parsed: 14,V
